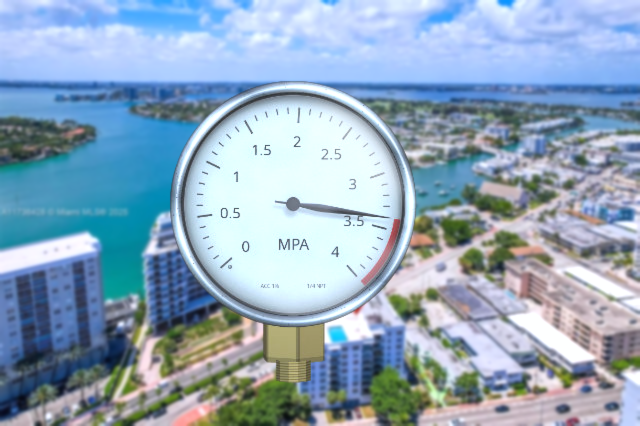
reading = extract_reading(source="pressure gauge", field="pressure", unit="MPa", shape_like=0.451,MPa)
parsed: 3.4,MPa
